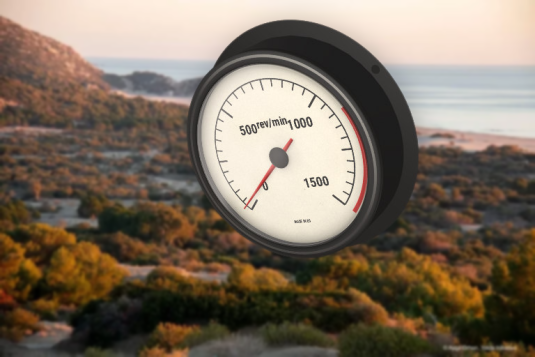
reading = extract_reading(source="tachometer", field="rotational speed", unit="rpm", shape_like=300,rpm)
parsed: 25,rpm
